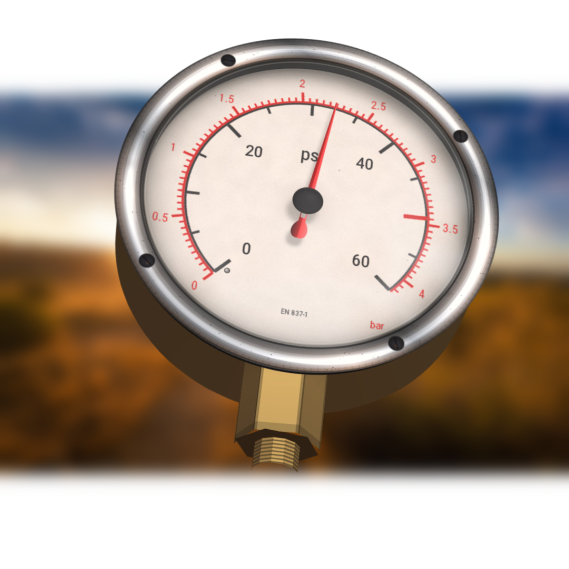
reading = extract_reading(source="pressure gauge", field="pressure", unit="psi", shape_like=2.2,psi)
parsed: 32.5,psi
